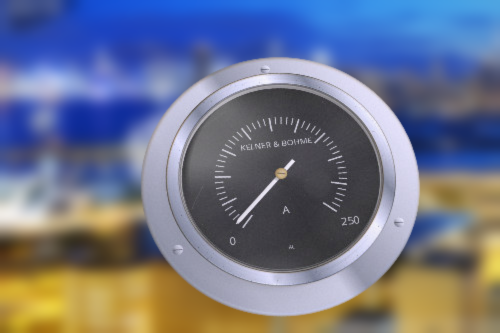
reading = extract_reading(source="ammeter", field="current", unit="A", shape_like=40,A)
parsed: 5,A
